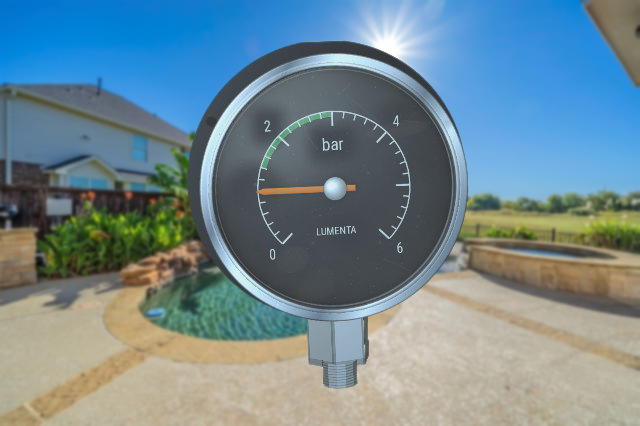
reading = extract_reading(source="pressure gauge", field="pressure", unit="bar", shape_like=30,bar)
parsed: 1,bar
